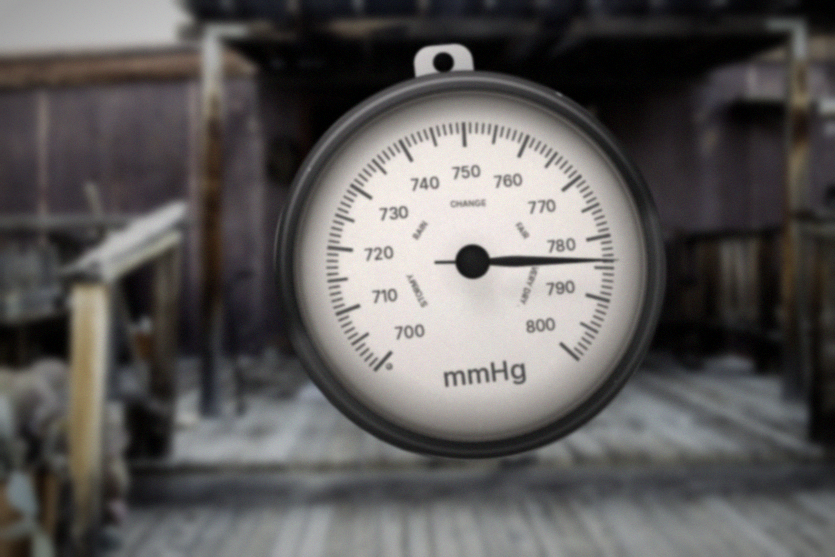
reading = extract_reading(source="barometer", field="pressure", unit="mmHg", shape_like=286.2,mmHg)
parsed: 784,mmHg
